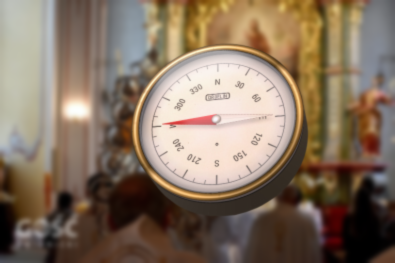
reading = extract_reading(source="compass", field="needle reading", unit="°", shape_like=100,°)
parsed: 270,°
